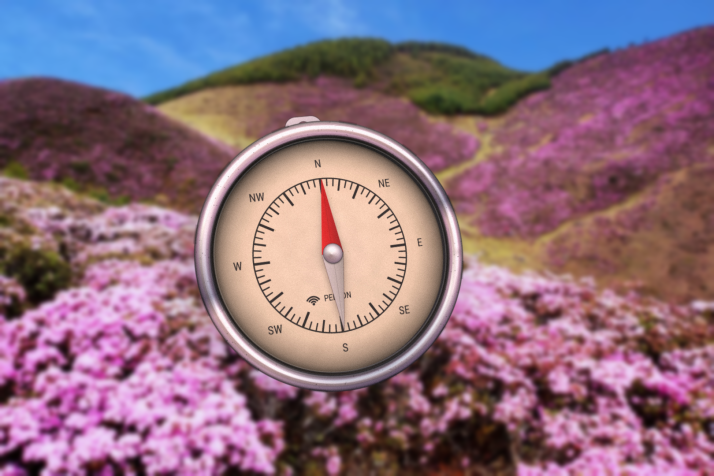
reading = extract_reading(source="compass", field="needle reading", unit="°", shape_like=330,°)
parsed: 0,°
